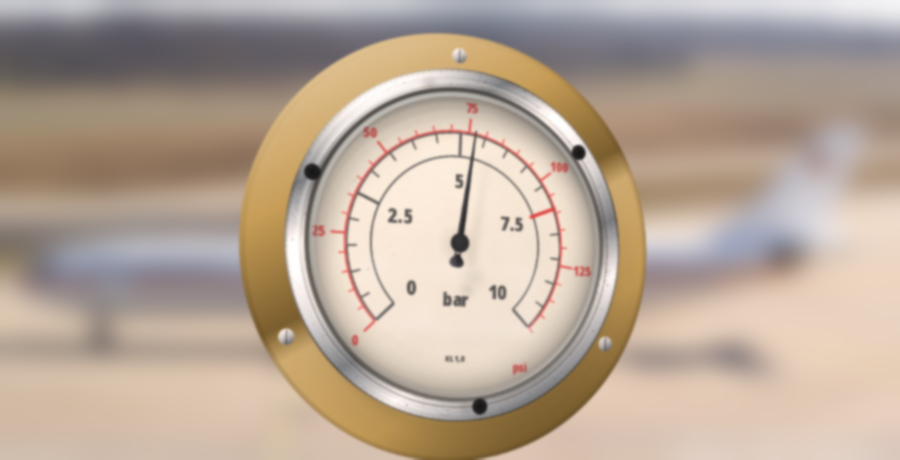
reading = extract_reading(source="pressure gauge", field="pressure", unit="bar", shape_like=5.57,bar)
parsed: 5.25,bar
